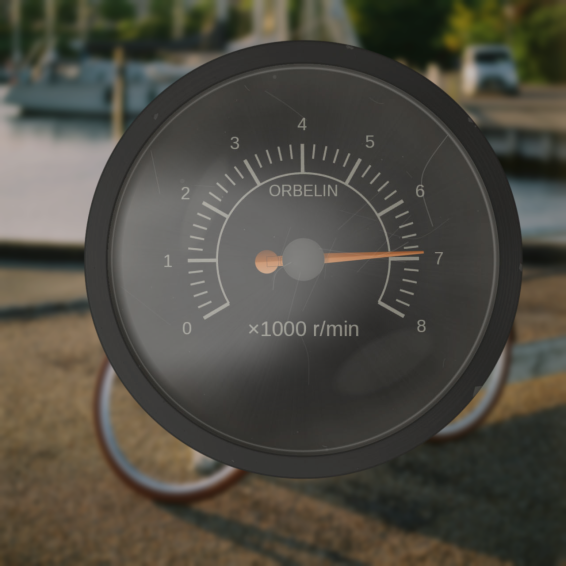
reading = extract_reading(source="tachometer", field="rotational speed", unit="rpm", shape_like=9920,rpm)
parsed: 6900,rpm
